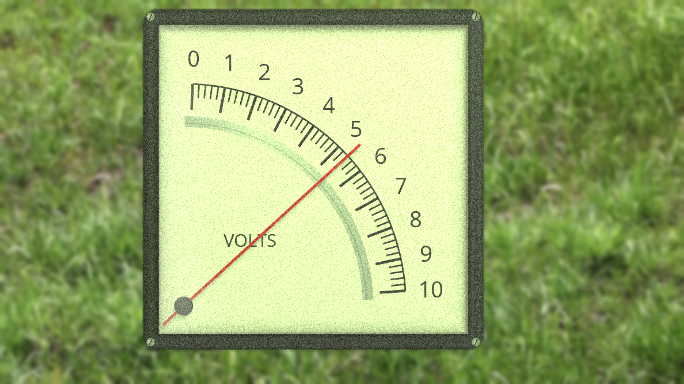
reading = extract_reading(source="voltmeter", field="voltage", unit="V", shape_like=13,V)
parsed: 5.4,V
